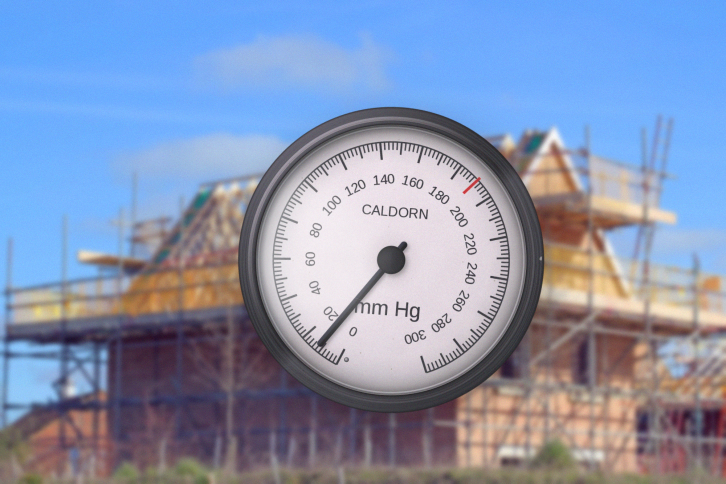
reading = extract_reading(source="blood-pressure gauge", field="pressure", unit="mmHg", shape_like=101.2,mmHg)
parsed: 12,mmHg
